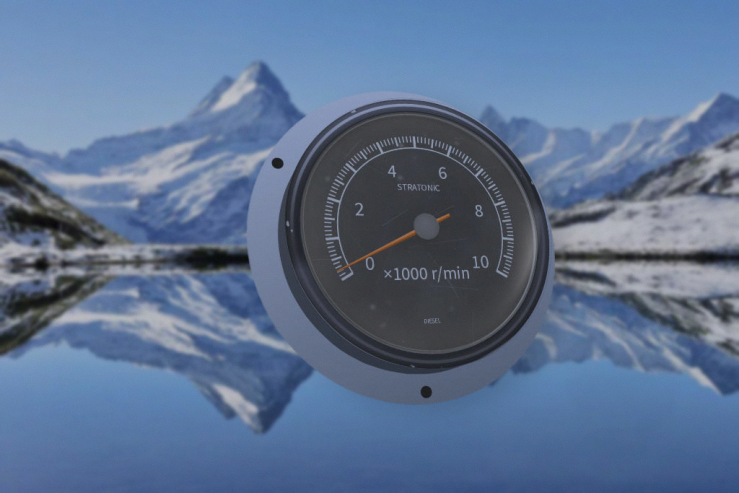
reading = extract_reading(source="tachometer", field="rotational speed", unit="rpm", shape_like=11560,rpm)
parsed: 200,rpm
